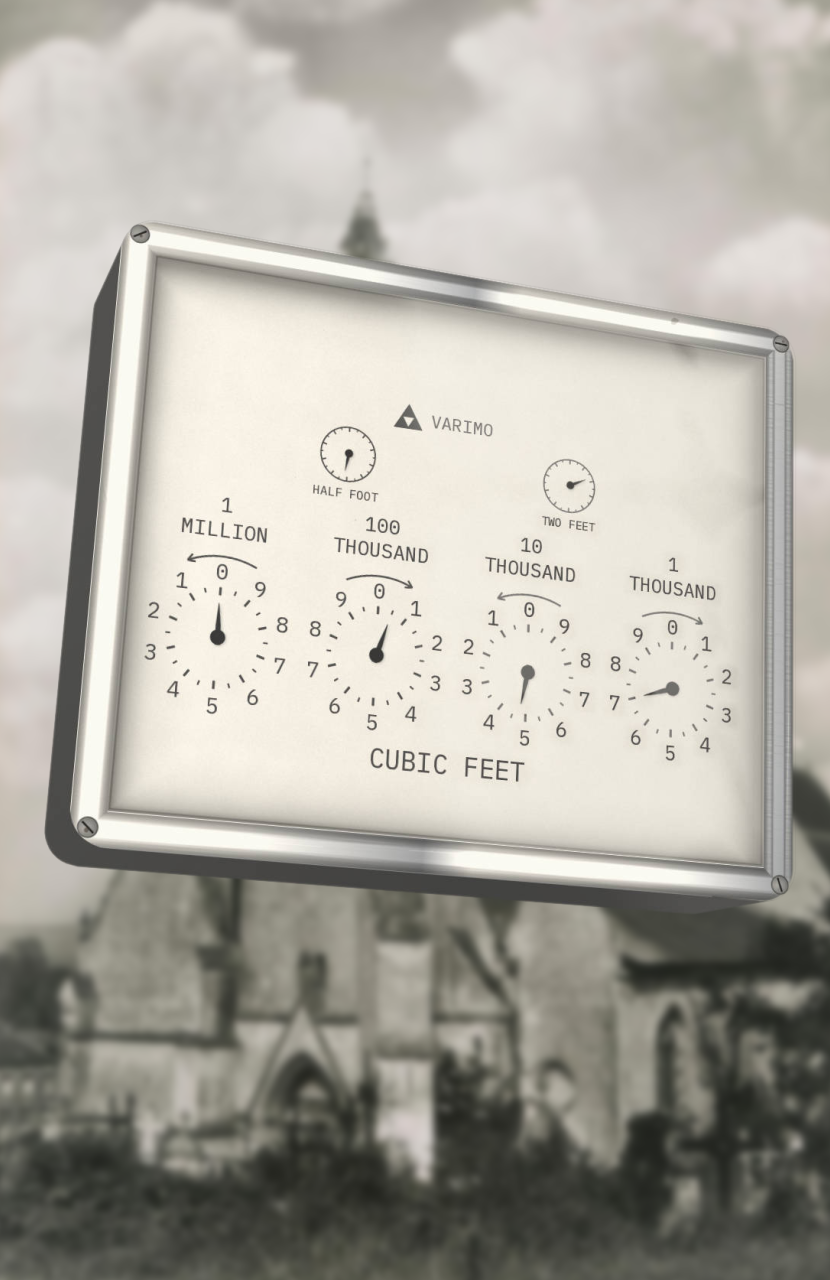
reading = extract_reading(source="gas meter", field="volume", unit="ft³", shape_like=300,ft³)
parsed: 4700,ft³
